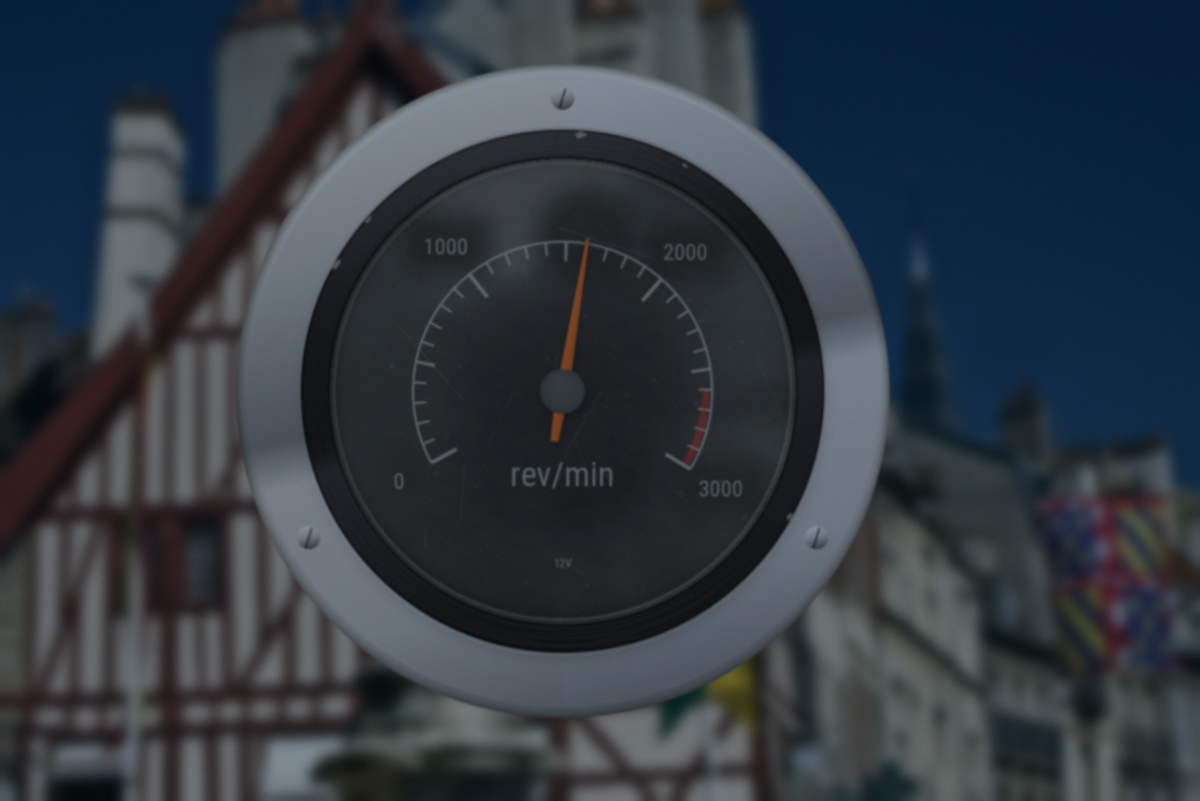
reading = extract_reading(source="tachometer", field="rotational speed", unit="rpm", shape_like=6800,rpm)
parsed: 1600,rpm
